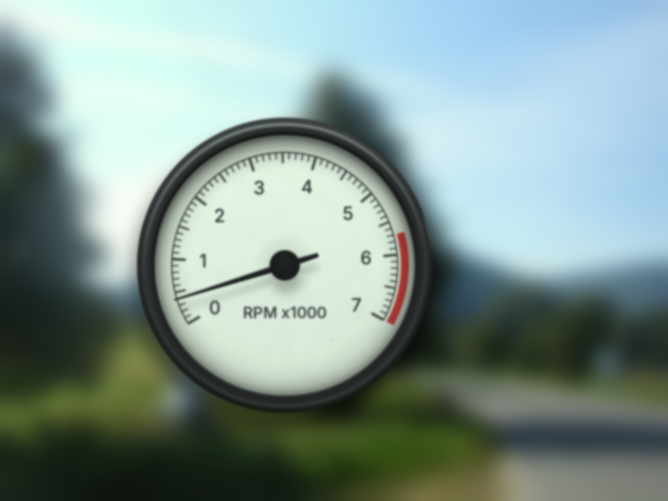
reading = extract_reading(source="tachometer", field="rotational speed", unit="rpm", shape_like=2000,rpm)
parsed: 400,rpm
